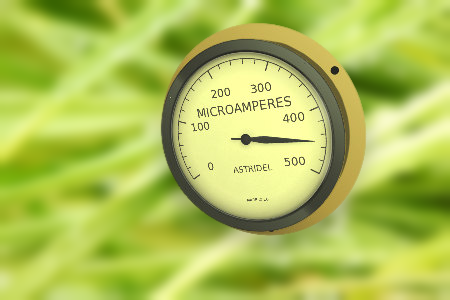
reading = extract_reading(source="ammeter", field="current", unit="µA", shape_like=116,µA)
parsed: 450,µA
